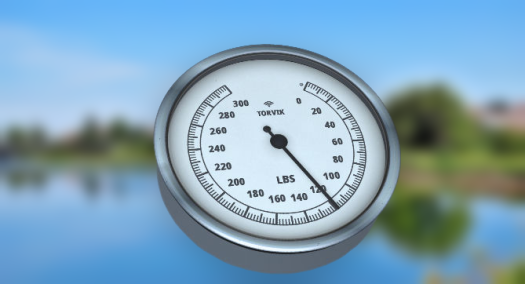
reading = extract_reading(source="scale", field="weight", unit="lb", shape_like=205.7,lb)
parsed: 120,lb
